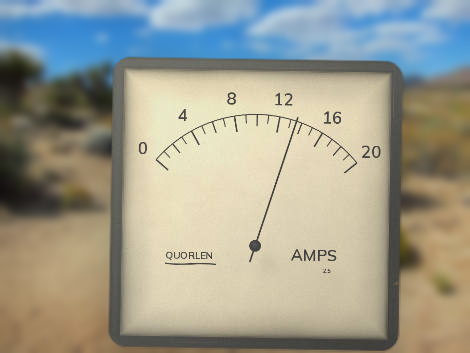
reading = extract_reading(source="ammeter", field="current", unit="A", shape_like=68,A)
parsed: 13.5,A
